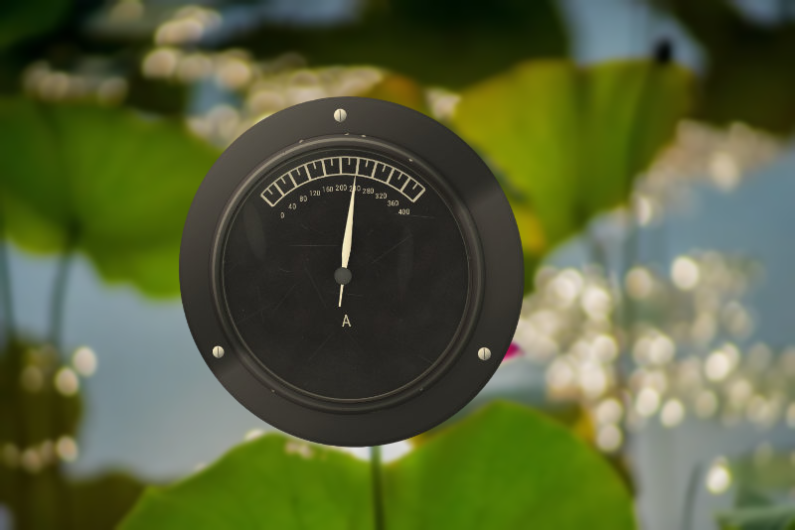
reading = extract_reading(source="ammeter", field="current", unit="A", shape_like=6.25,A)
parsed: 240,A
